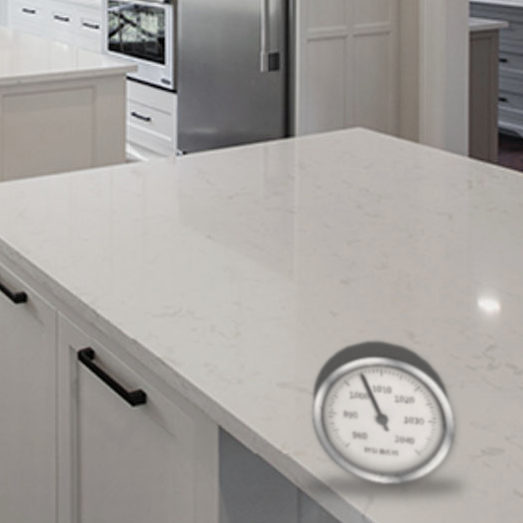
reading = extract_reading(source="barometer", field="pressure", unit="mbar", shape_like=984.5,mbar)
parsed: 1005,mbar
